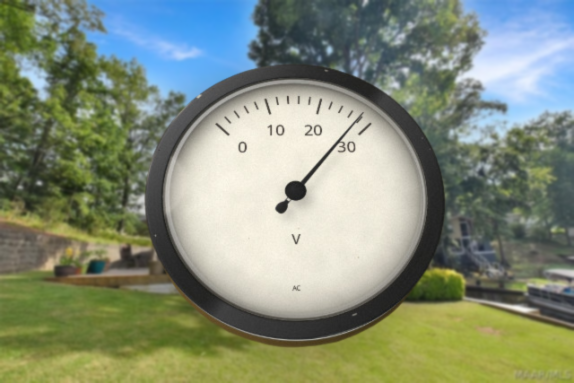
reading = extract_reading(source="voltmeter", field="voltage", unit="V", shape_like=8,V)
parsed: 28,V
